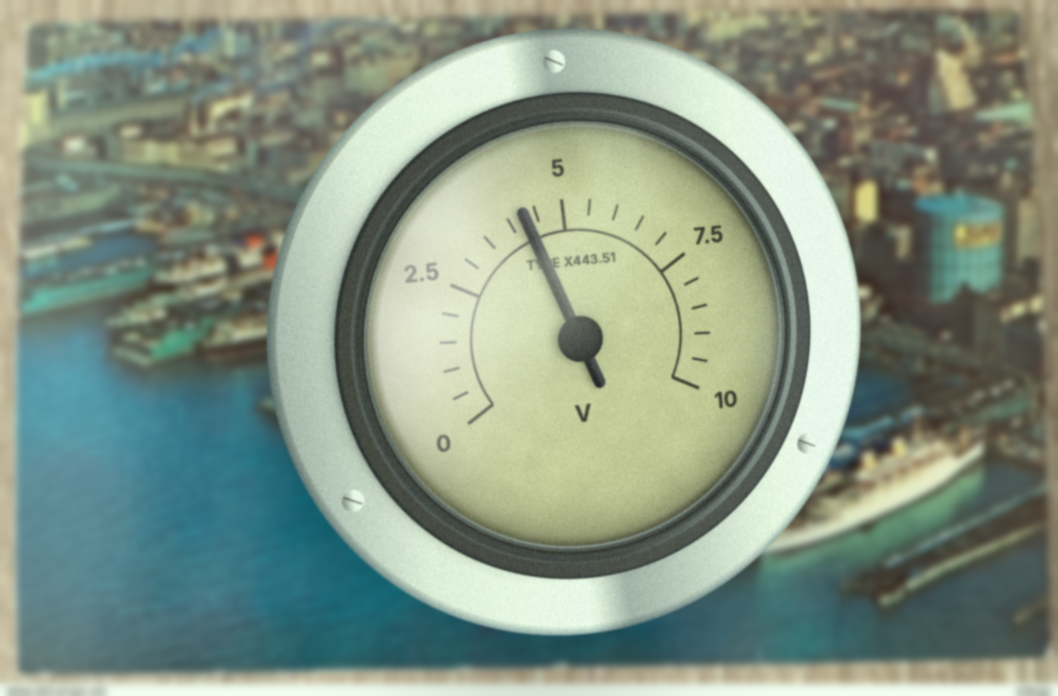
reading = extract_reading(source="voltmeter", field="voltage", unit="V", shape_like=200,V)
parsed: 4.25,V
